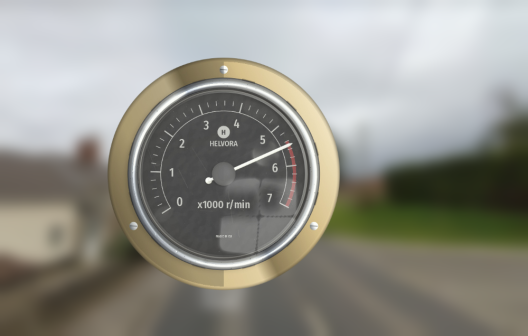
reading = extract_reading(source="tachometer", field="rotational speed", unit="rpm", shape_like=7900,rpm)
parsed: 5500,rpm
